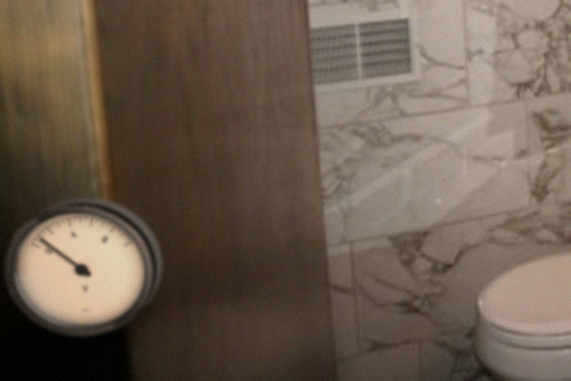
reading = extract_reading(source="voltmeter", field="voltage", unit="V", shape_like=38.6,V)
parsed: 1,V
